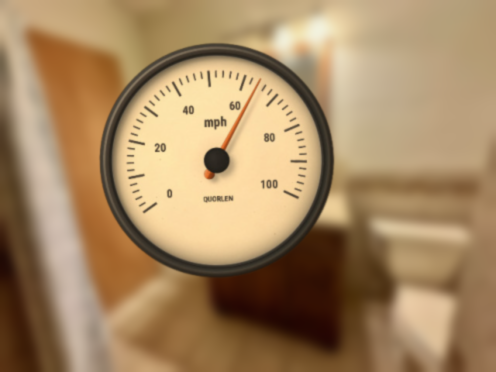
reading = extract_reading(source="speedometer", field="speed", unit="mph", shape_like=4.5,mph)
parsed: 64,mph
